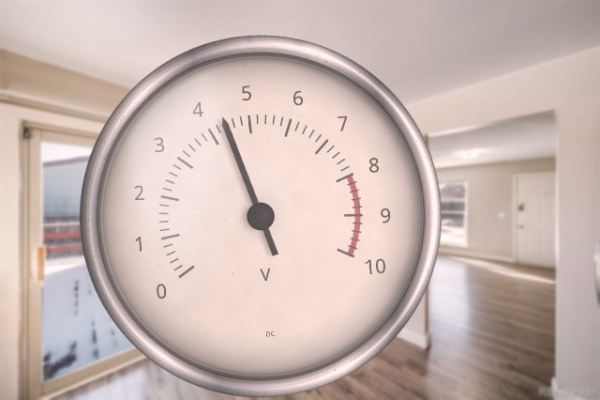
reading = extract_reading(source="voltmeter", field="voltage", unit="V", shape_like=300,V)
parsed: 4.4,V
